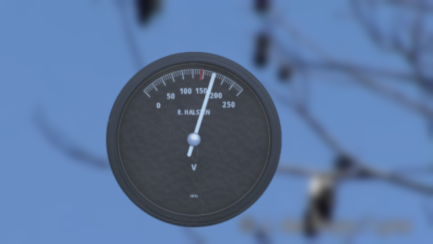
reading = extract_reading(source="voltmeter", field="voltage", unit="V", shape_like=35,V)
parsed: 175,V
